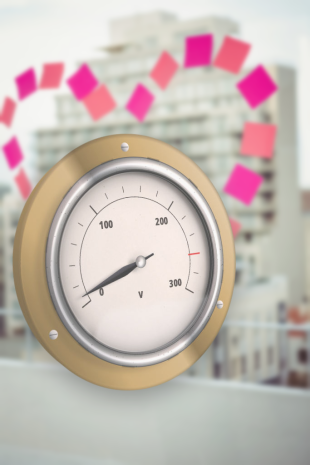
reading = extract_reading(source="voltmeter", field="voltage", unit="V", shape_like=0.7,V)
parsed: 10,V
